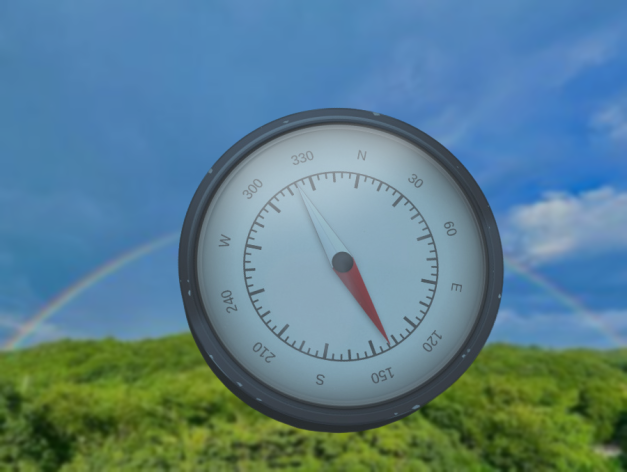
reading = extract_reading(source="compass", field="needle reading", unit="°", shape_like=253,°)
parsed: 140,°
